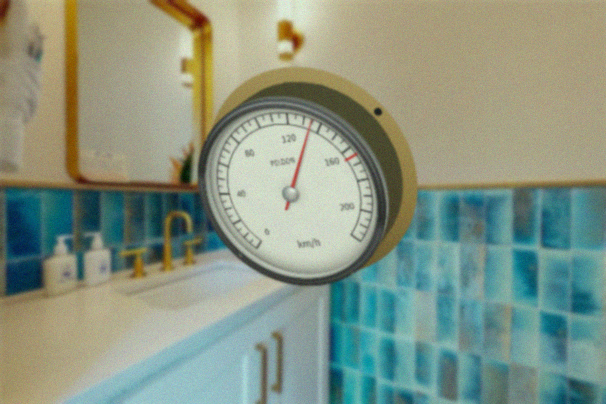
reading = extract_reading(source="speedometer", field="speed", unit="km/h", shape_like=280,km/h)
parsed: 135,km/h
